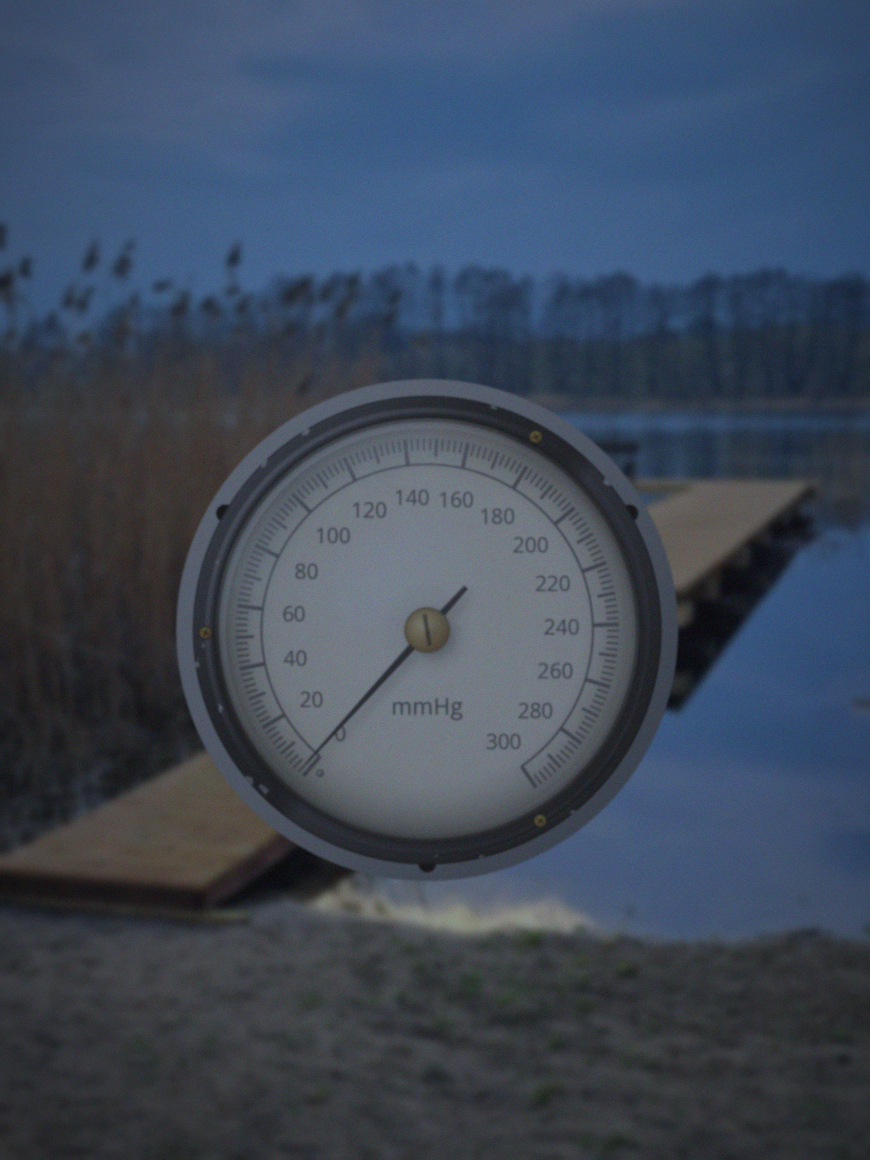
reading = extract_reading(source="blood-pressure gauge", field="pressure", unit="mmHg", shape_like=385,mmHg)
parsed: 2,mmHg
